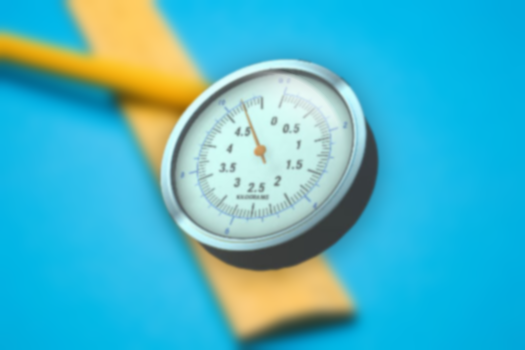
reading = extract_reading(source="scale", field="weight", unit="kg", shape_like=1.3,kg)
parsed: 4.75,kg
